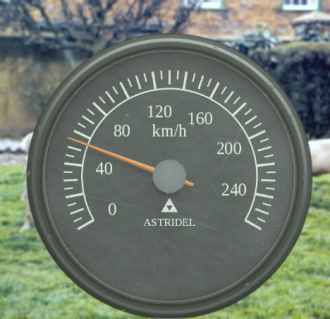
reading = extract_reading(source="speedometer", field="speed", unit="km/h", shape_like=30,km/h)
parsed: 55,km/h
